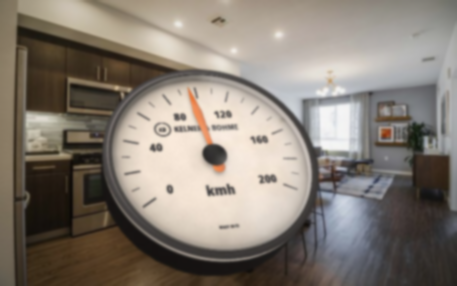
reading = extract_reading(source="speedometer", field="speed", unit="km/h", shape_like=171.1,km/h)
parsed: 95,km/h
